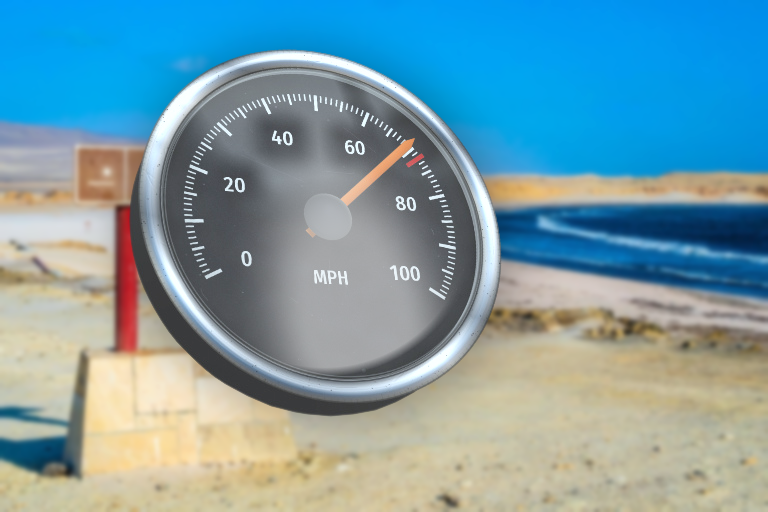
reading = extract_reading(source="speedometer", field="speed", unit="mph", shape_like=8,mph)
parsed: 69,mph
